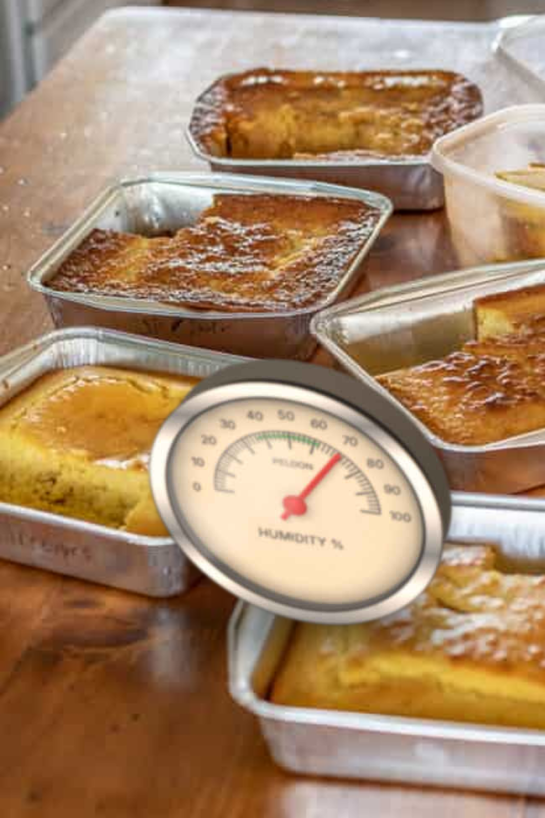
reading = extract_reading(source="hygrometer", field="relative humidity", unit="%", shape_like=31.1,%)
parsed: 70,%
